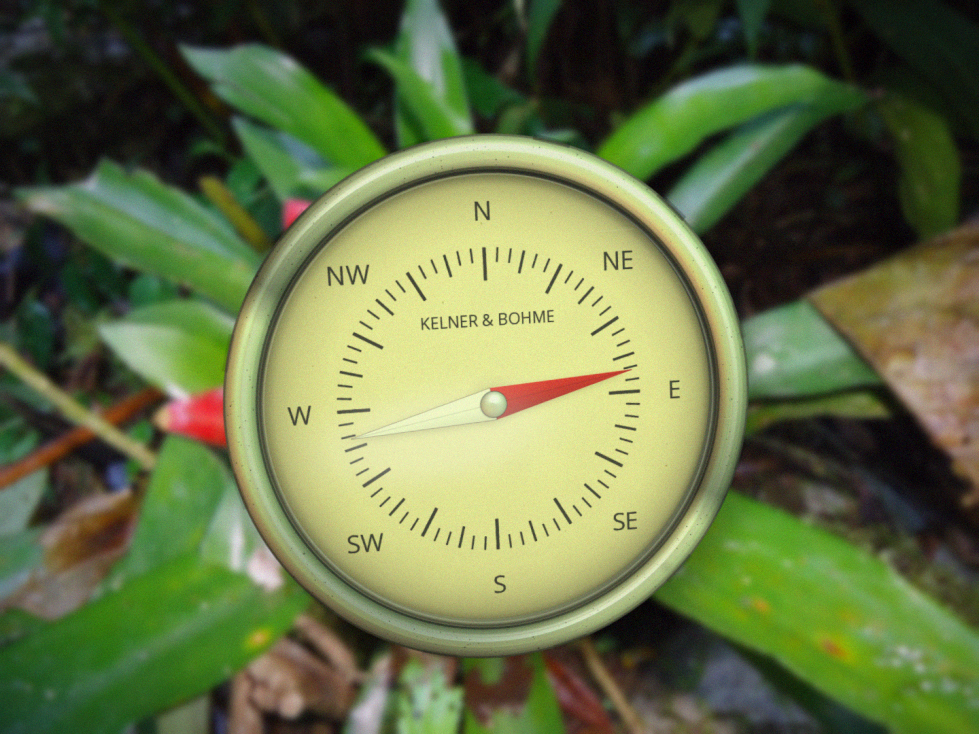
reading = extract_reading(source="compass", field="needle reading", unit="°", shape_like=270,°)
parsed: 80,°
